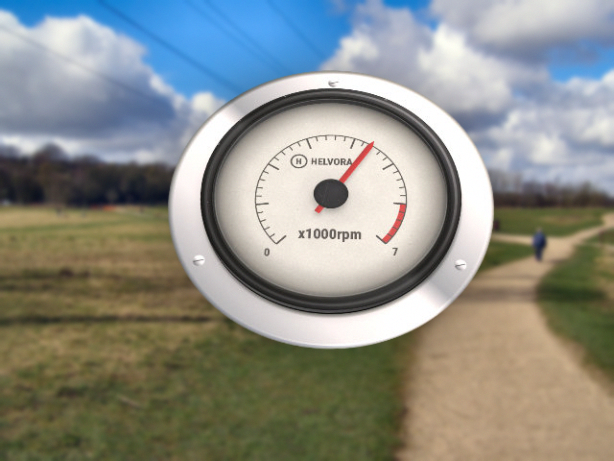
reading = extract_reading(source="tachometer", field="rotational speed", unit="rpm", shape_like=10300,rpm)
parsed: 4400,rpm
